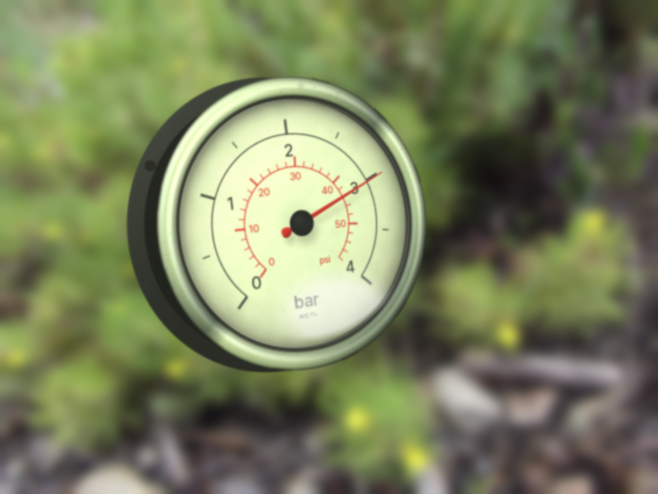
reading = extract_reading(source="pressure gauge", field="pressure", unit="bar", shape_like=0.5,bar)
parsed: 3,bar
